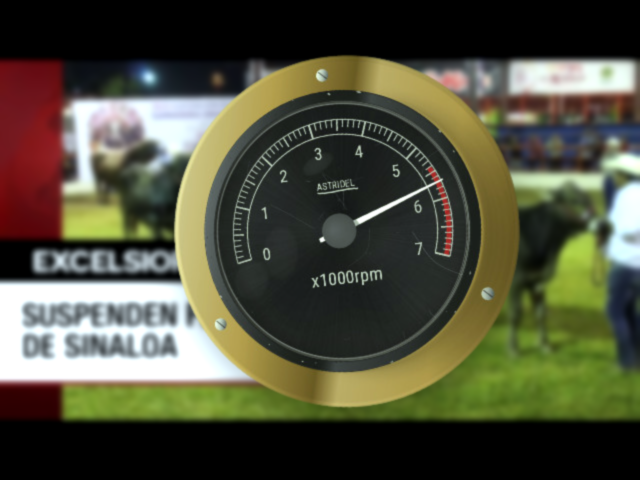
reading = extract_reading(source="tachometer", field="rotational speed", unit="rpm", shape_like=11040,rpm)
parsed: 5700,rpm
